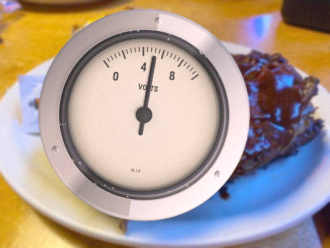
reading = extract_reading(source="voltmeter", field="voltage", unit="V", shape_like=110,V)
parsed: 5.2,V
